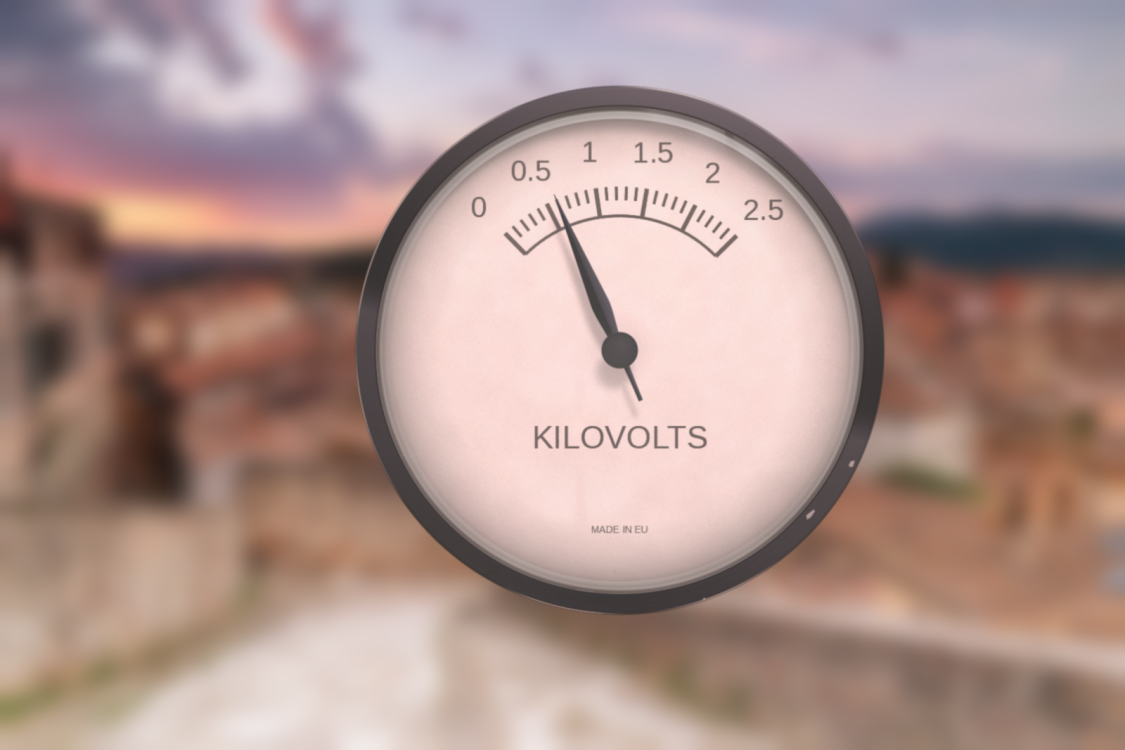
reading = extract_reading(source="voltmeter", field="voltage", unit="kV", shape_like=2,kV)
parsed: 0.6,kV
